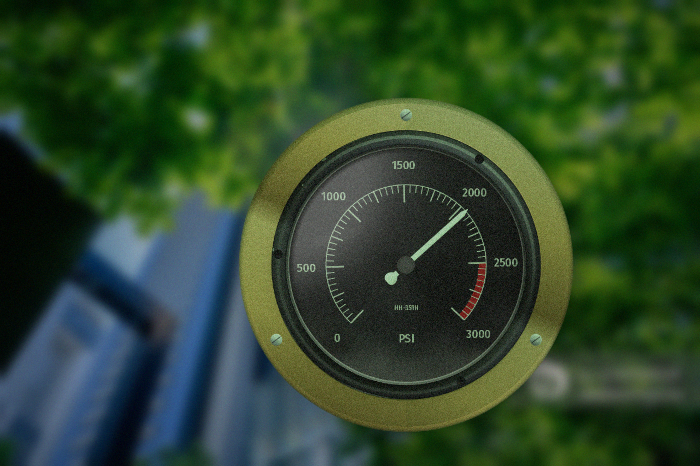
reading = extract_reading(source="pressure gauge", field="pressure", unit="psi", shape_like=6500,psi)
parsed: 2050,psi
